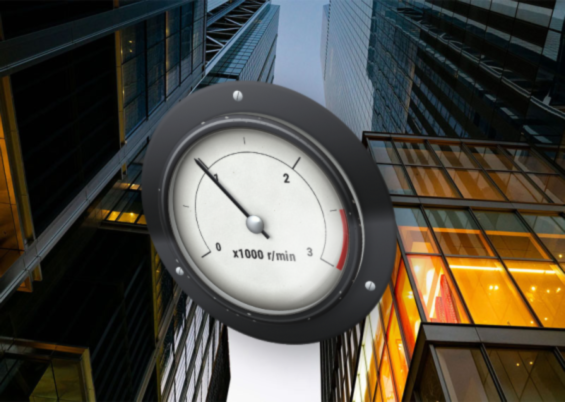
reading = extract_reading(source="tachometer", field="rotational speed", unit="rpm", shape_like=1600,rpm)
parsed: 1000,rpm
